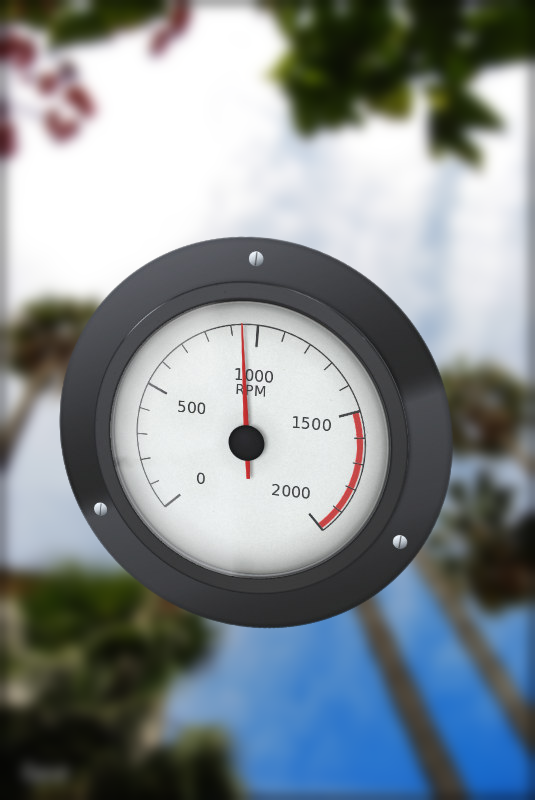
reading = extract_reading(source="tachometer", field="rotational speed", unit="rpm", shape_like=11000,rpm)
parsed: 950,rpm
